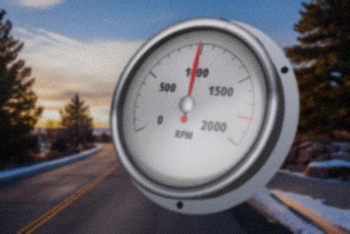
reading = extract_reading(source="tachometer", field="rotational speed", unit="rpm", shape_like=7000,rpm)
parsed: 1000,rpm
